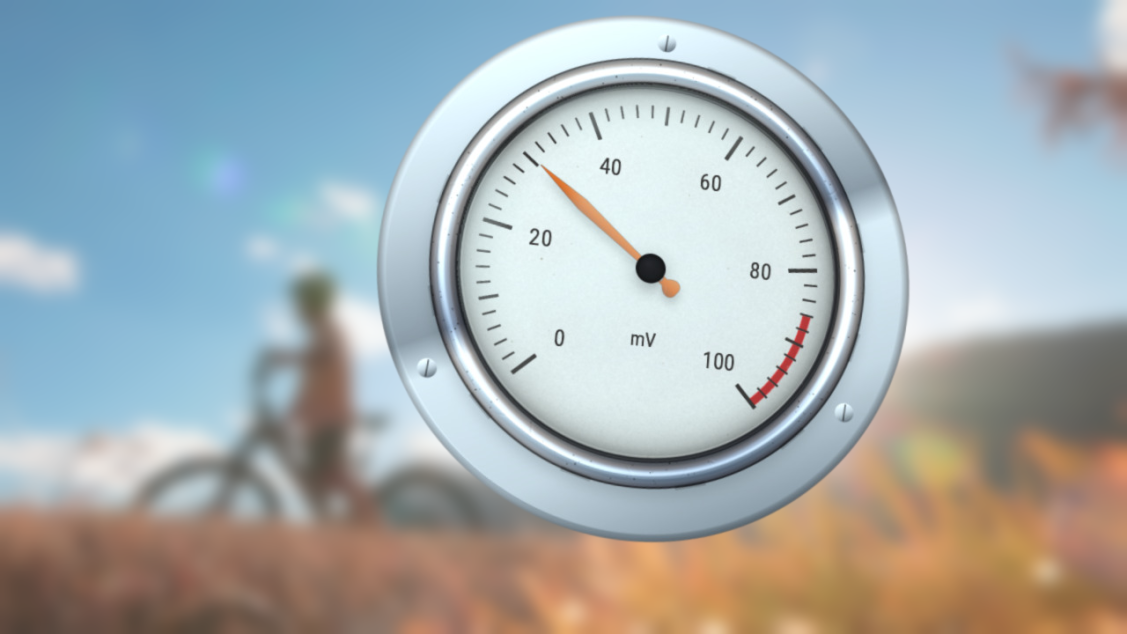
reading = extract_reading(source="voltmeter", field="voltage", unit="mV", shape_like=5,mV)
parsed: 30,mV
